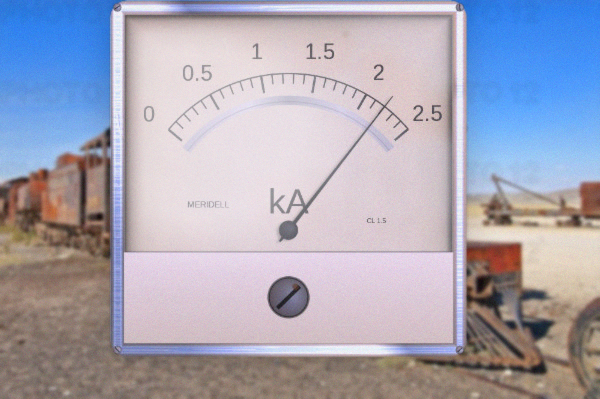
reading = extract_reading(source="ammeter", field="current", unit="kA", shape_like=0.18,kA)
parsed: 2.2,kA
